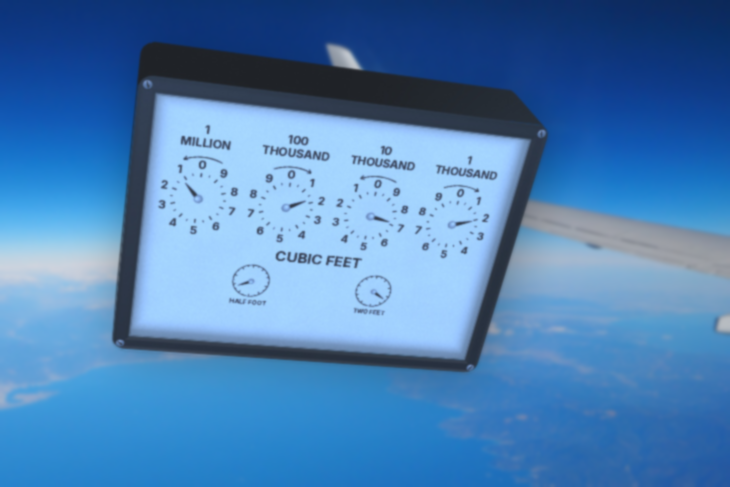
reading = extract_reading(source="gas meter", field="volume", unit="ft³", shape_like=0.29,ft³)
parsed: 117200,ft³
